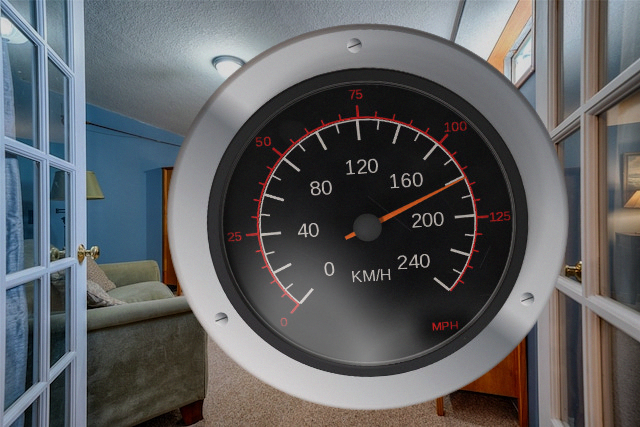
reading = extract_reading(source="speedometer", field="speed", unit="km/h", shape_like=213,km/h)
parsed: 180,km/h
